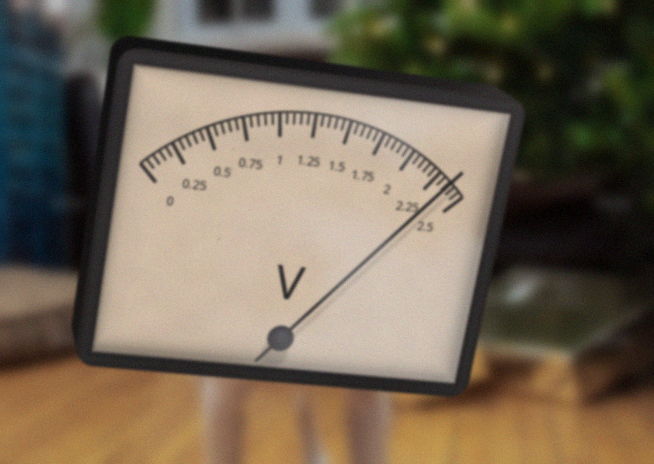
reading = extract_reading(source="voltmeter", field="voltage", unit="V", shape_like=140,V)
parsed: 2.35,V
